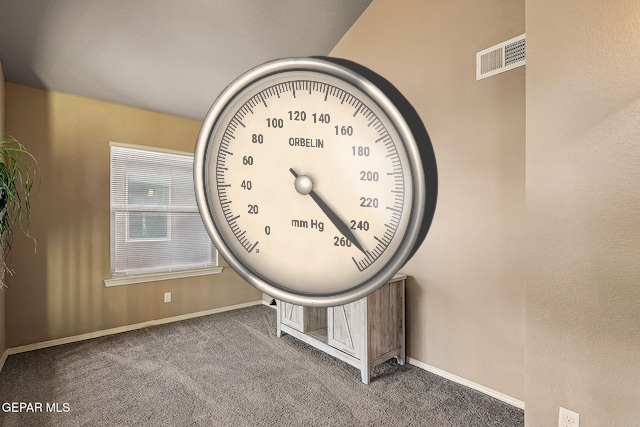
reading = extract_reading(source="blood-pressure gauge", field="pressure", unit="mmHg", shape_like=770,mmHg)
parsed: 250,mmHg
